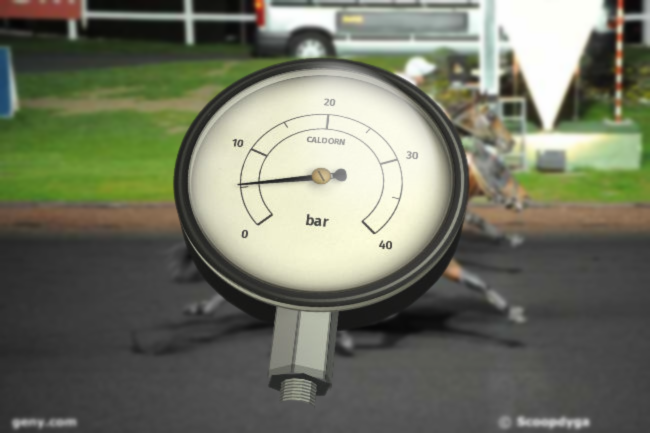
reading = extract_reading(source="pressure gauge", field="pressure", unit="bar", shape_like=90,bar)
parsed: 5,bar
